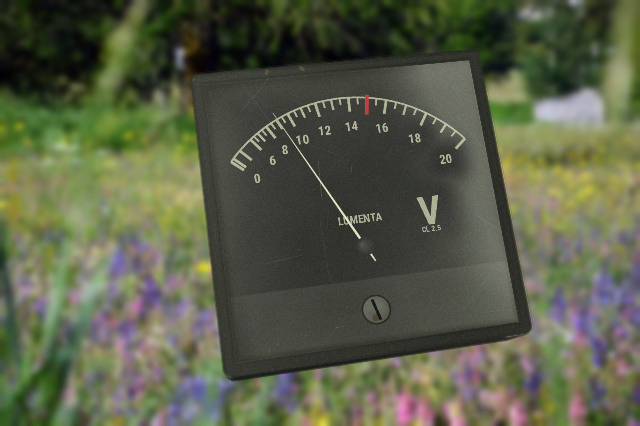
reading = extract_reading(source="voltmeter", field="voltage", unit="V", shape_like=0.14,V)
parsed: 9,V
